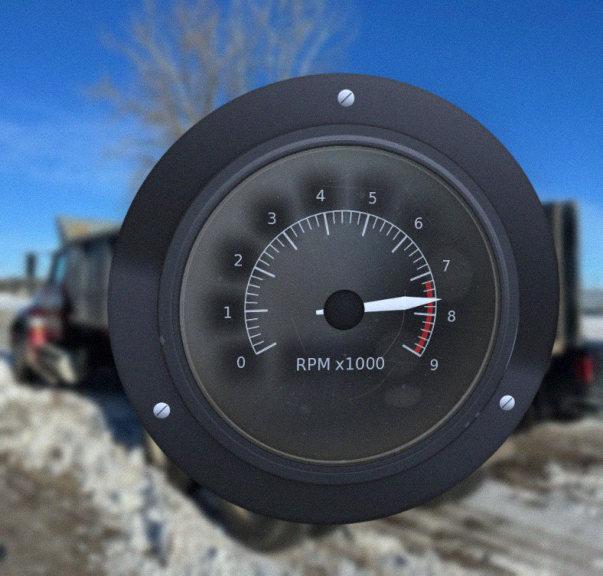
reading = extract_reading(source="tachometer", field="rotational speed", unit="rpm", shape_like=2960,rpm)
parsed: 7600,rpm
